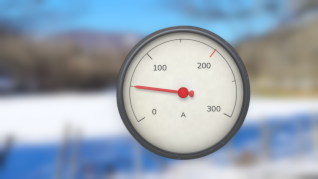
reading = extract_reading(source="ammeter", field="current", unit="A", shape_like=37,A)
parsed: 50,A
